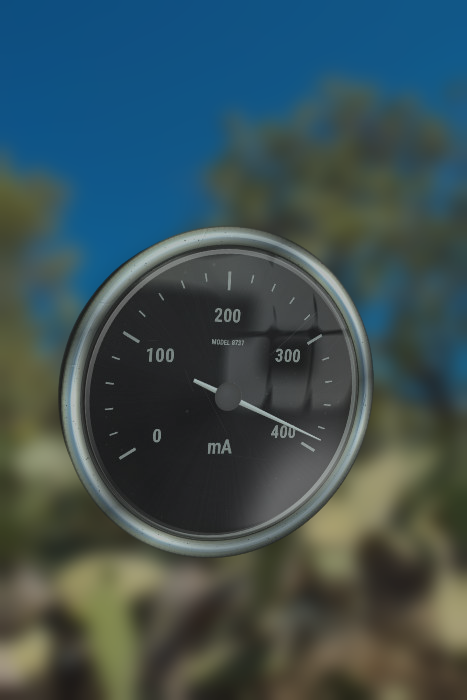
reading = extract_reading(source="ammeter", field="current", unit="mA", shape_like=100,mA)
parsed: 390,mA
